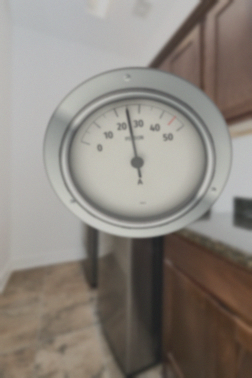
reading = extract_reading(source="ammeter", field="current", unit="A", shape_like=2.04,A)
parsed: 25,A
